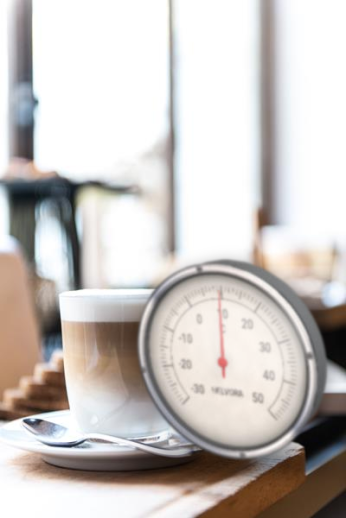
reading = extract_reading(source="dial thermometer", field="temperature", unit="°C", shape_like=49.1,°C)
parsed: 10,°C
